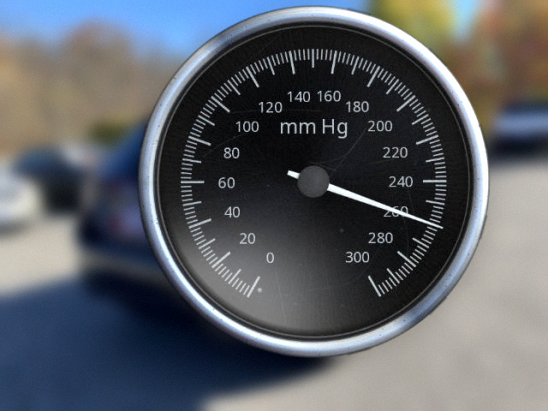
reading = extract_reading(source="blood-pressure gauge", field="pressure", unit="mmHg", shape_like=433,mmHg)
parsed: 260,mmHg
